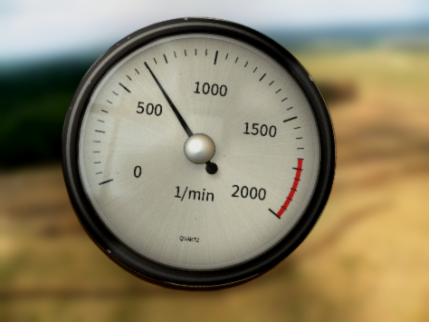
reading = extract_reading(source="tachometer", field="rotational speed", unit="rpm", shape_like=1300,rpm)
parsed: 650,rpm
